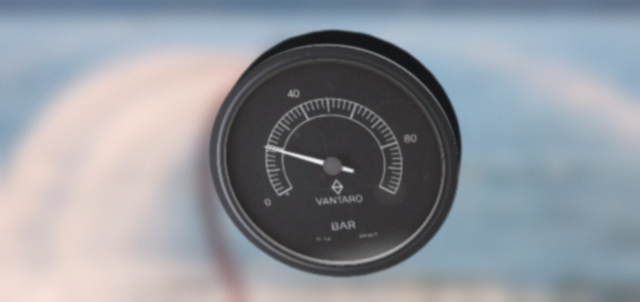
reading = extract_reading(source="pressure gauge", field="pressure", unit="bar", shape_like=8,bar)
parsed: 20,bar
